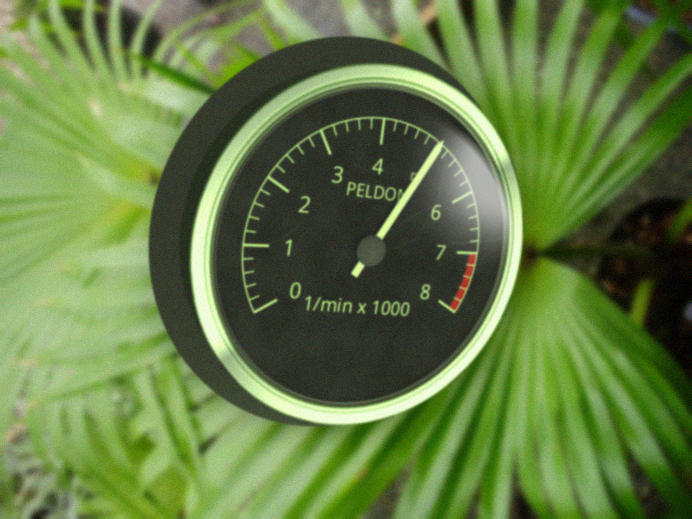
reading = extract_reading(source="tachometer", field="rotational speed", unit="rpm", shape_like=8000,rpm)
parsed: 5000,rpm
